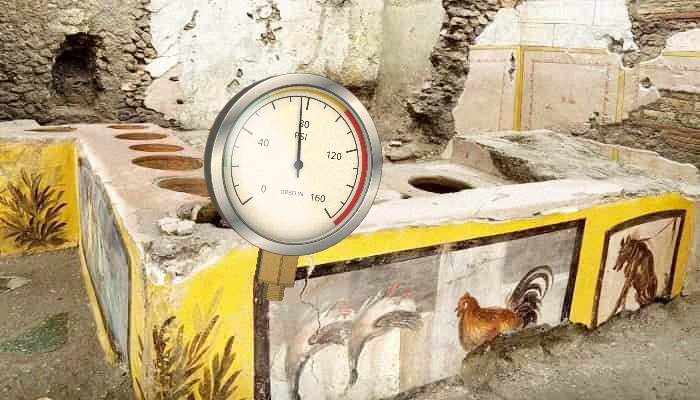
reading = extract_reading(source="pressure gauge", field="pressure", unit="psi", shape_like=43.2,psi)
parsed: 75,psi
